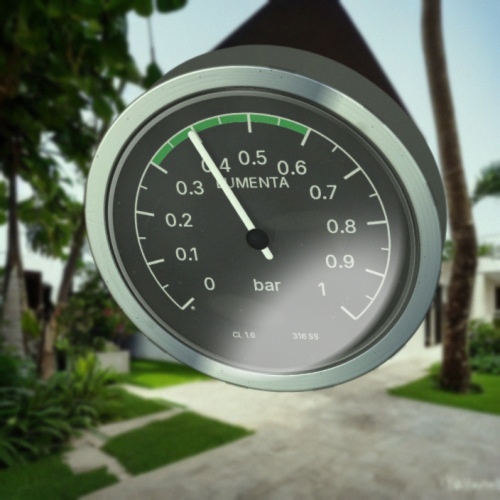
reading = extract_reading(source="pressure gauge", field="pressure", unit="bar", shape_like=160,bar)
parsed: 0.4,bar
